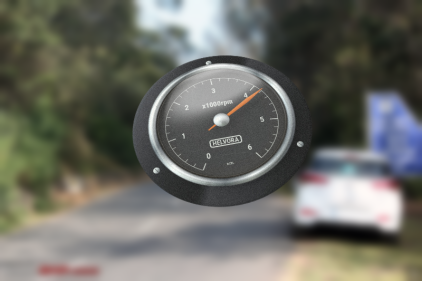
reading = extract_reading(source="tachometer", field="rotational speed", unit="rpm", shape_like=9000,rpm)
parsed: 4200,rpm
